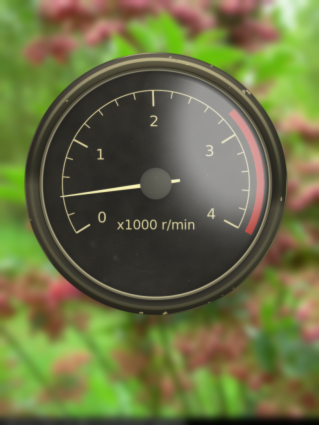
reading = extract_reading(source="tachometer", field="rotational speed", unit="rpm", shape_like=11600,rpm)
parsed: 400,rpm
